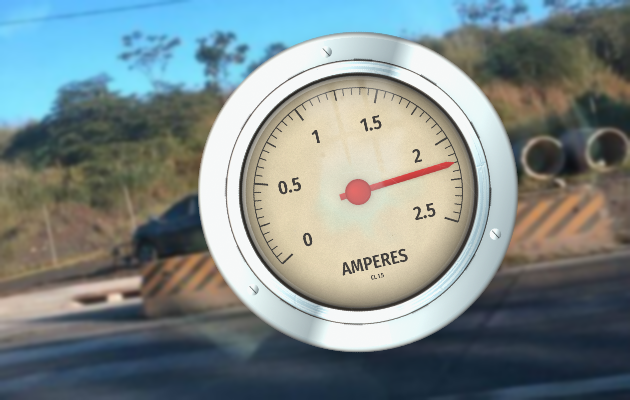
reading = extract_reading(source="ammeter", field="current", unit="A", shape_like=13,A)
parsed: 2.15,A
